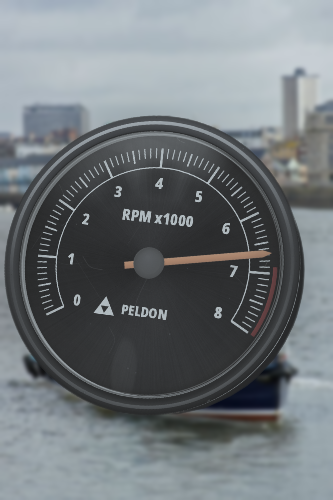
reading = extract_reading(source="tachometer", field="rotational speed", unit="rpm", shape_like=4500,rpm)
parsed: 6700,rpm
